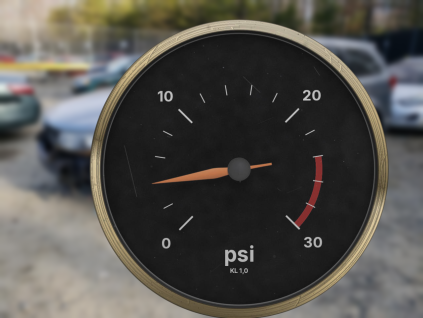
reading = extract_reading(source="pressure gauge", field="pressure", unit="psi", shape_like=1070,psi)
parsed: 4,psi
